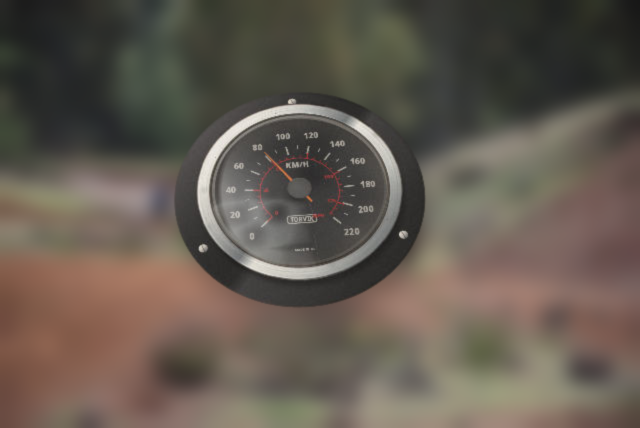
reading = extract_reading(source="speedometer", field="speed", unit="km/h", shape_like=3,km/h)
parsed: 80,km/h
